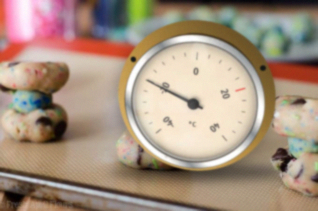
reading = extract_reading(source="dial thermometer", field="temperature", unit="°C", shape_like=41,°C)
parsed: -20,°C
